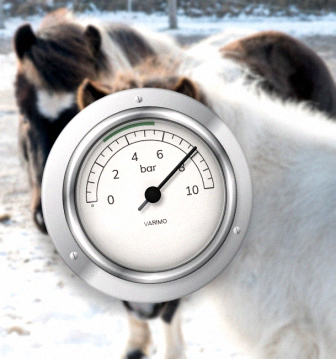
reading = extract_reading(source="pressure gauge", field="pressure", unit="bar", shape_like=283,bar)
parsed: 7.75,bar
